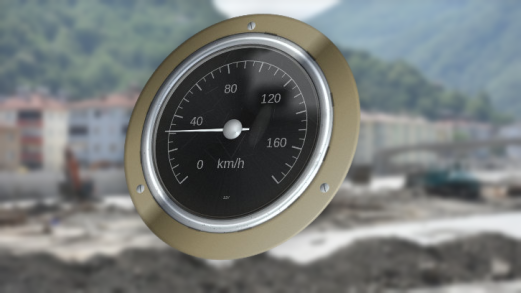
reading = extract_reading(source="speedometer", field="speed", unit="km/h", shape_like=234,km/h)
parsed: 30,km/h
